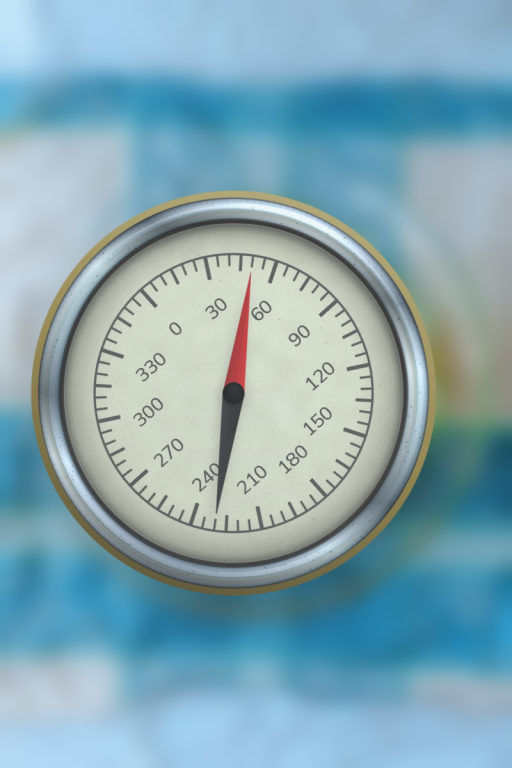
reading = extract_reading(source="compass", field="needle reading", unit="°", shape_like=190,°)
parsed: 50,°
